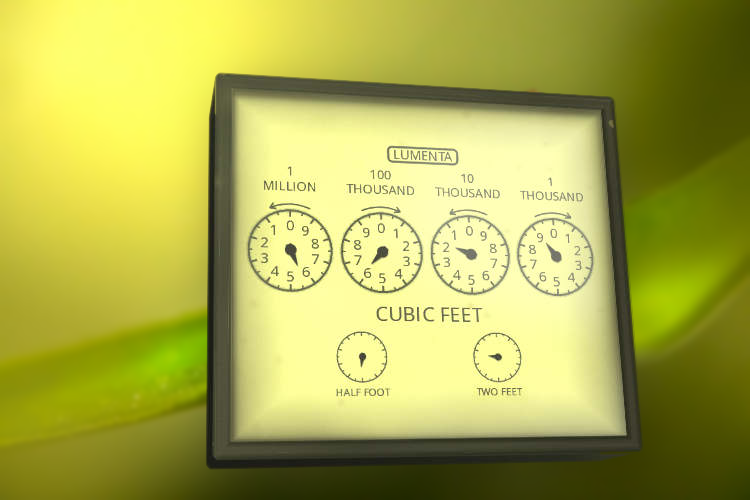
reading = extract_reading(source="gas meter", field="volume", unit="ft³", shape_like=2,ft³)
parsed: 561900,ft³
